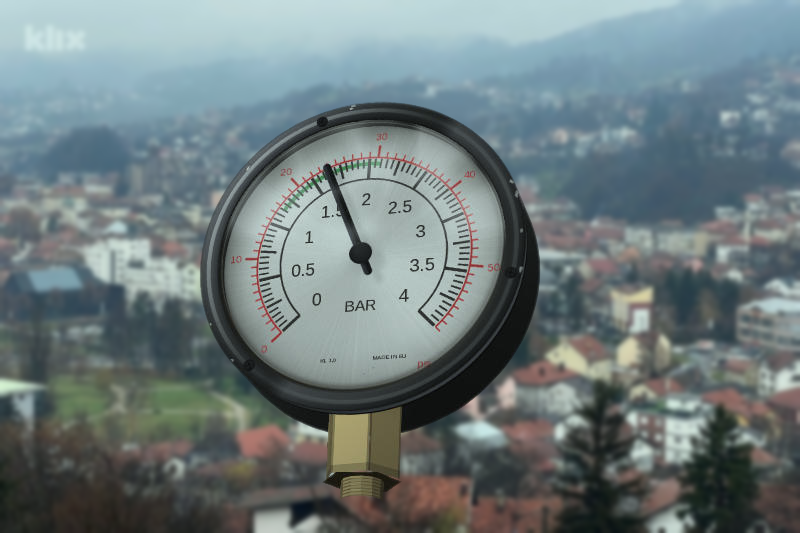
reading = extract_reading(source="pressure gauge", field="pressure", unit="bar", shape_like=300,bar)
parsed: 1.65,bar
